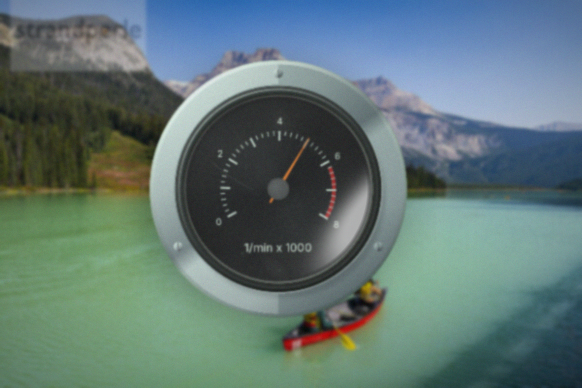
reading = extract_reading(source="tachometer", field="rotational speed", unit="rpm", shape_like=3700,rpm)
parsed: 5000,rpm
